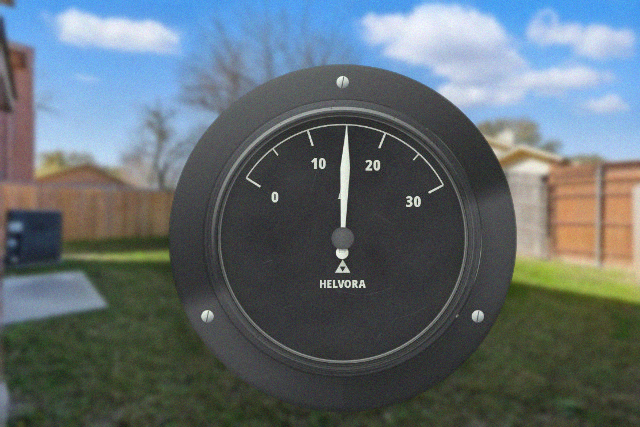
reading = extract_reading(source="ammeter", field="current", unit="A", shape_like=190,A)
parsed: 15,A
